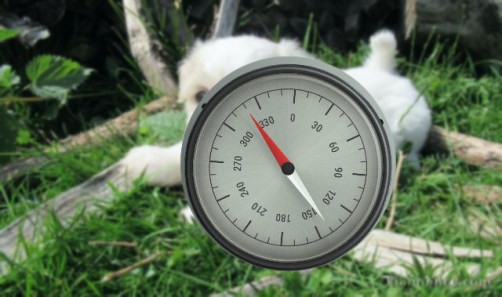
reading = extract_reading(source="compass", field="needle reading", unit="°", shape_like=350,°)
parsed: 320,°
